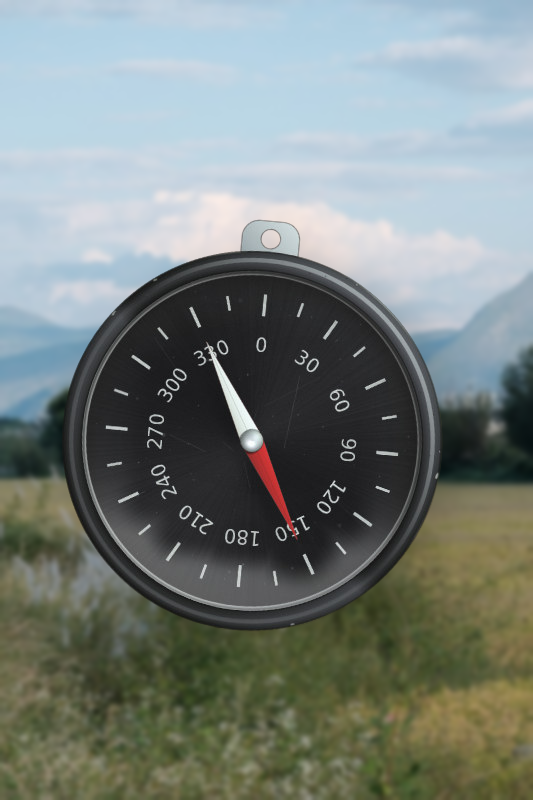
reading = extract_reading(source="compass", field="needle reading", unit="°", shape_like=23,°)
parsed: 150,°
